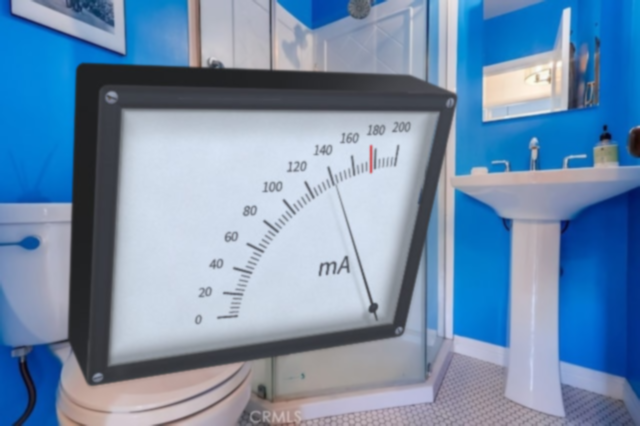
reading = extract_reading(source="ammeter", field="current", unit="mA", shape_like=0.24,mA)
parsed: 140,mA
